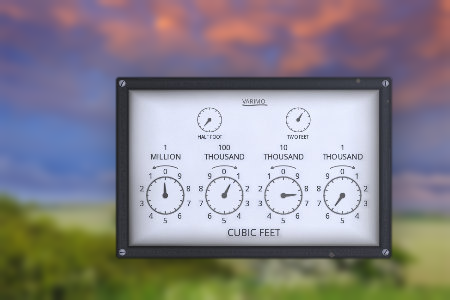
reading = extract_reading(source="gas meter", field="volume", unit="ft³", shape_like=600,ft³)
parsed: 7600,ft³
